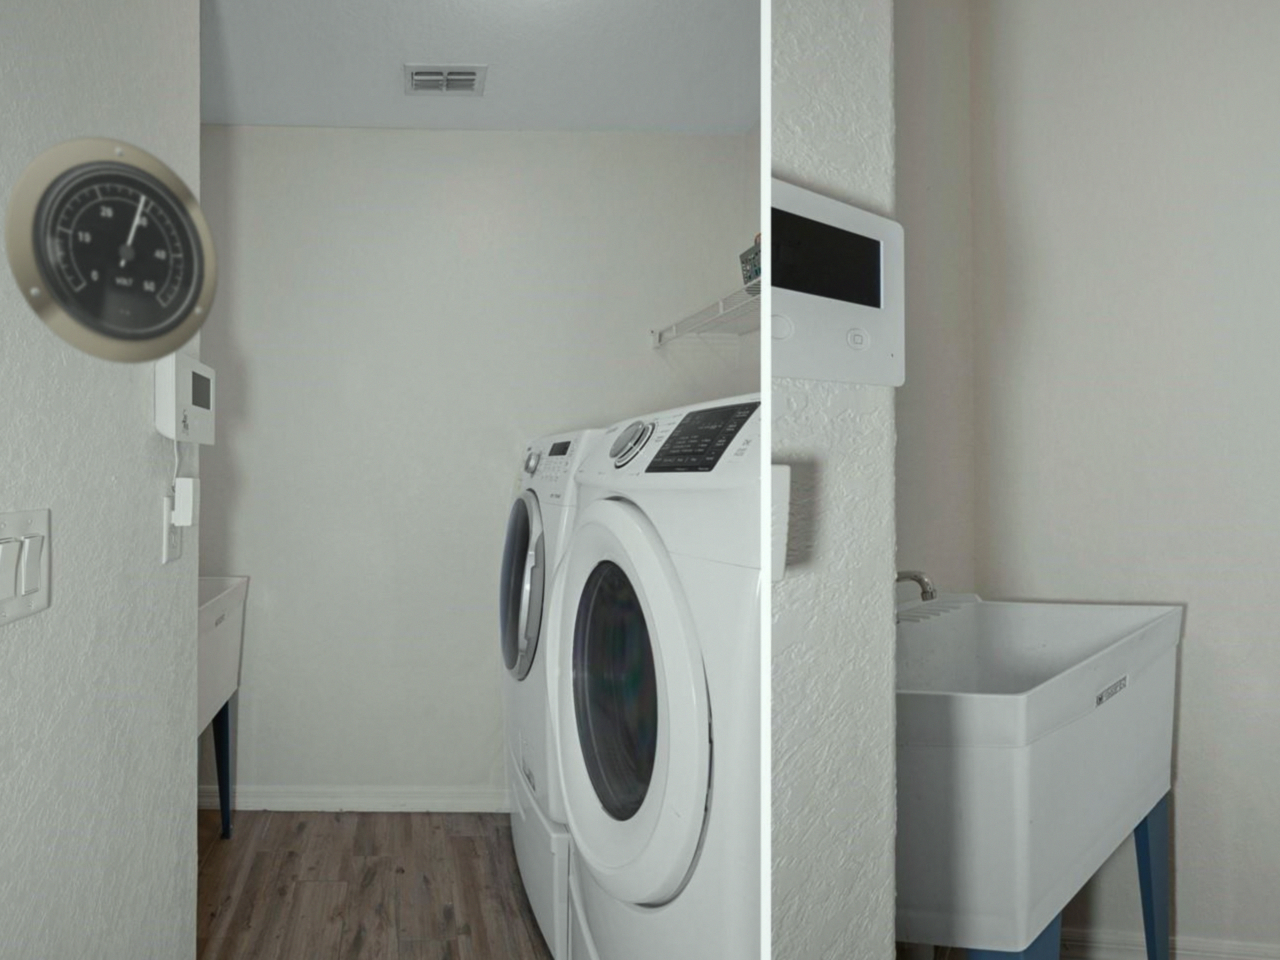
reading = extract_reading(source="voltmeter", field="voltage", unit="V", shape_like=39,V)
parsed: 28,V
